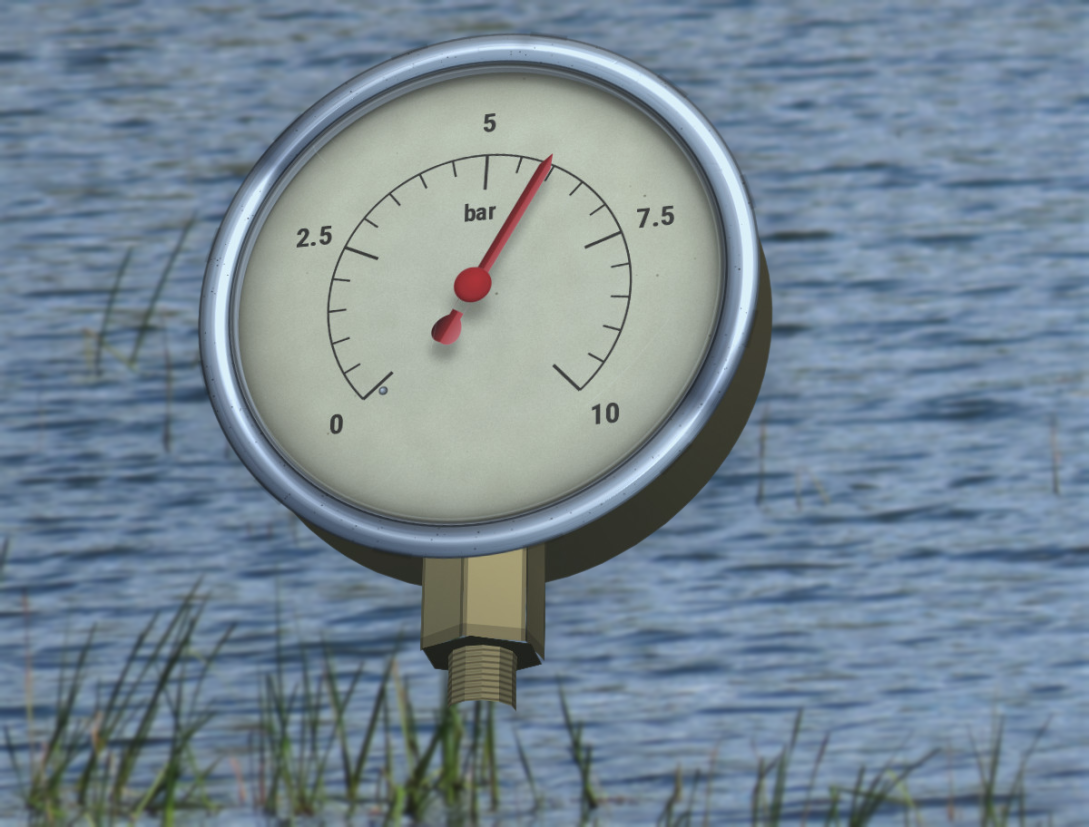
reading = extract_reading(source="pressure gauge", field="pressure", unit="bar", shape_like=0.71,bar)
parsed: 6,bar
